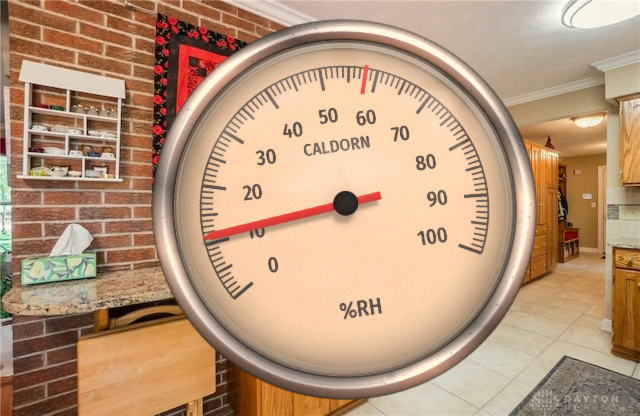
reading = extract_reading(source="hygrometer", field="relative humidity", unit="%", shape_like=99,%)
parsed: 11,%
